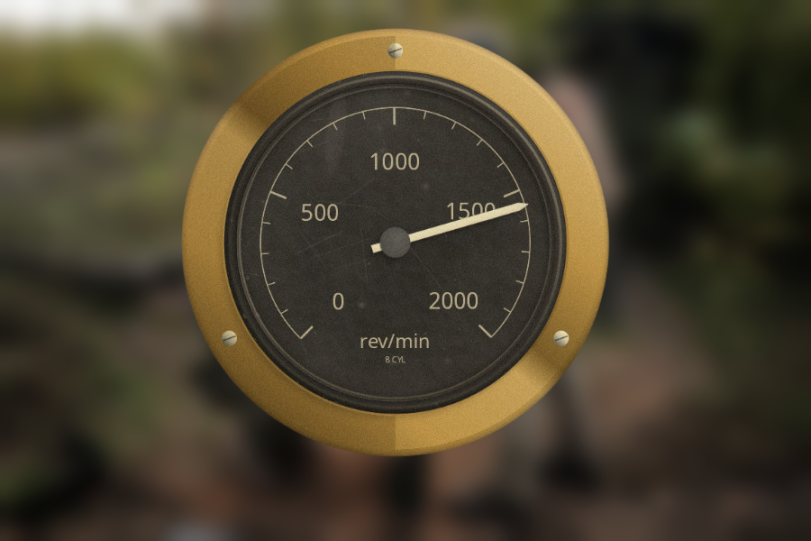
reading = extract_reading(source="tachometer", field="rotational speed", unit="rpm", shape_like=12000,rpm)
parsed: 1550,rpm
